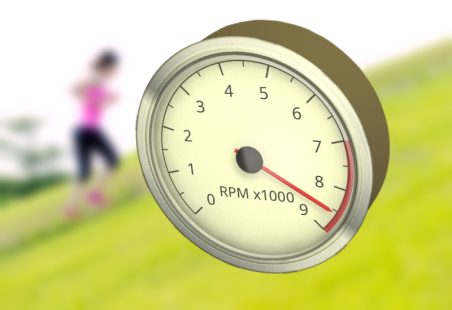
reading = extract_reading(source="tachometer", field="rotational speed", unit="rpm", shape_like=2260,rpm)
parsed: 8500,rpm
